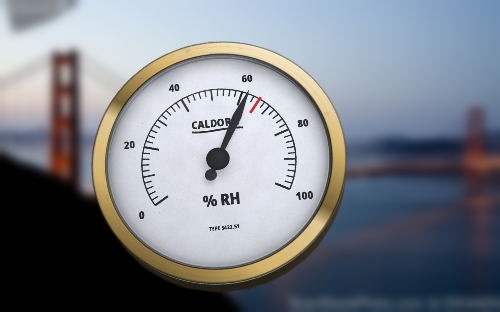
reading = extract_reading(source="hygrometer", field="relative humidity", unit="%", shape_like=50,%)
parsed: 62,%
